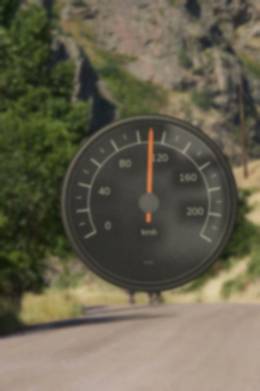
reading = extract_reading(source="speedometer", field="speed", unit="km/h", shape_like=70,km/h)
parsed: 110,km/h
